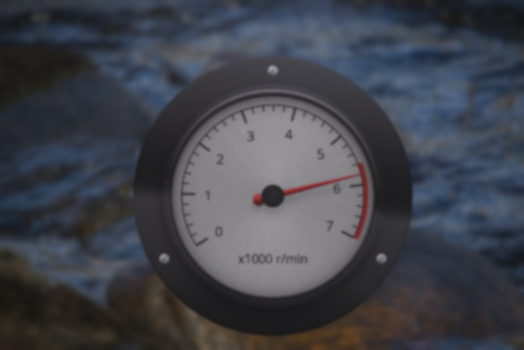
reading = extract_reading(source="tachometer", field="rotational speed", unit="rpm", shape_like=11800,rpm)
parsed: 5800,rpm
